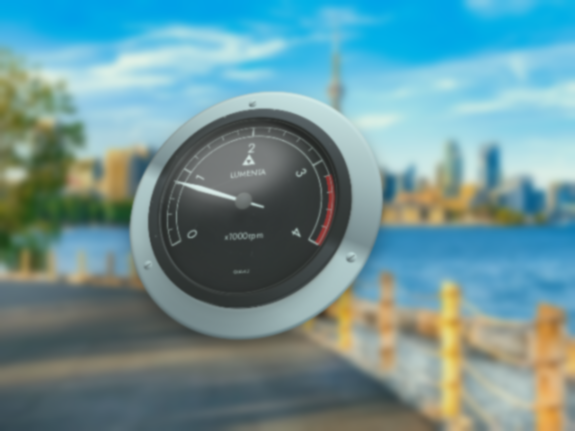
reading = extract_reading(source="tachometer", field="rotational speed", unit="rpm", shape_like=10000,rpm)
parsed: 800,rpm
